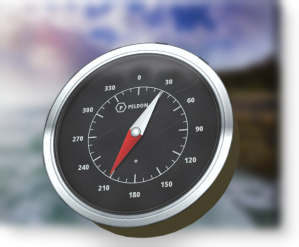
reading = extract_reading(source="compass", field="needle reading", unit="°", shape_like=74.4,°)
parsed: 210,°
